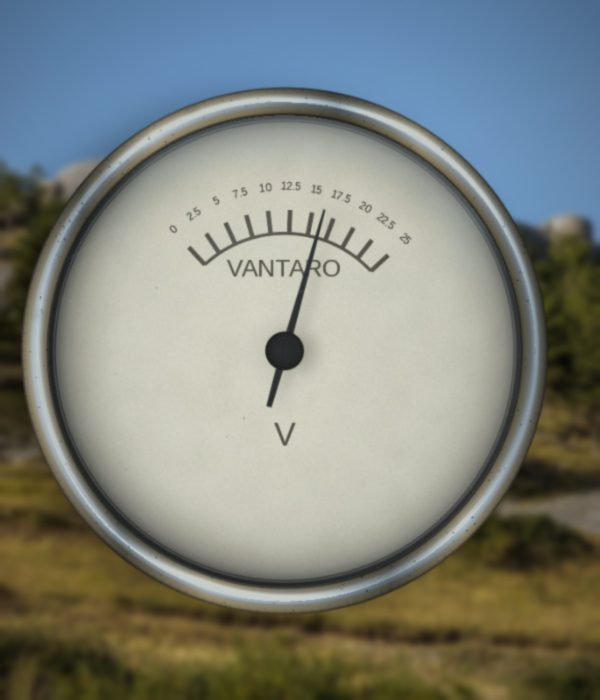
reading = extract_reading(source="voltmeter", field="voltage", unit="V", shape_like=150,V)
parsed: 16.25,V
